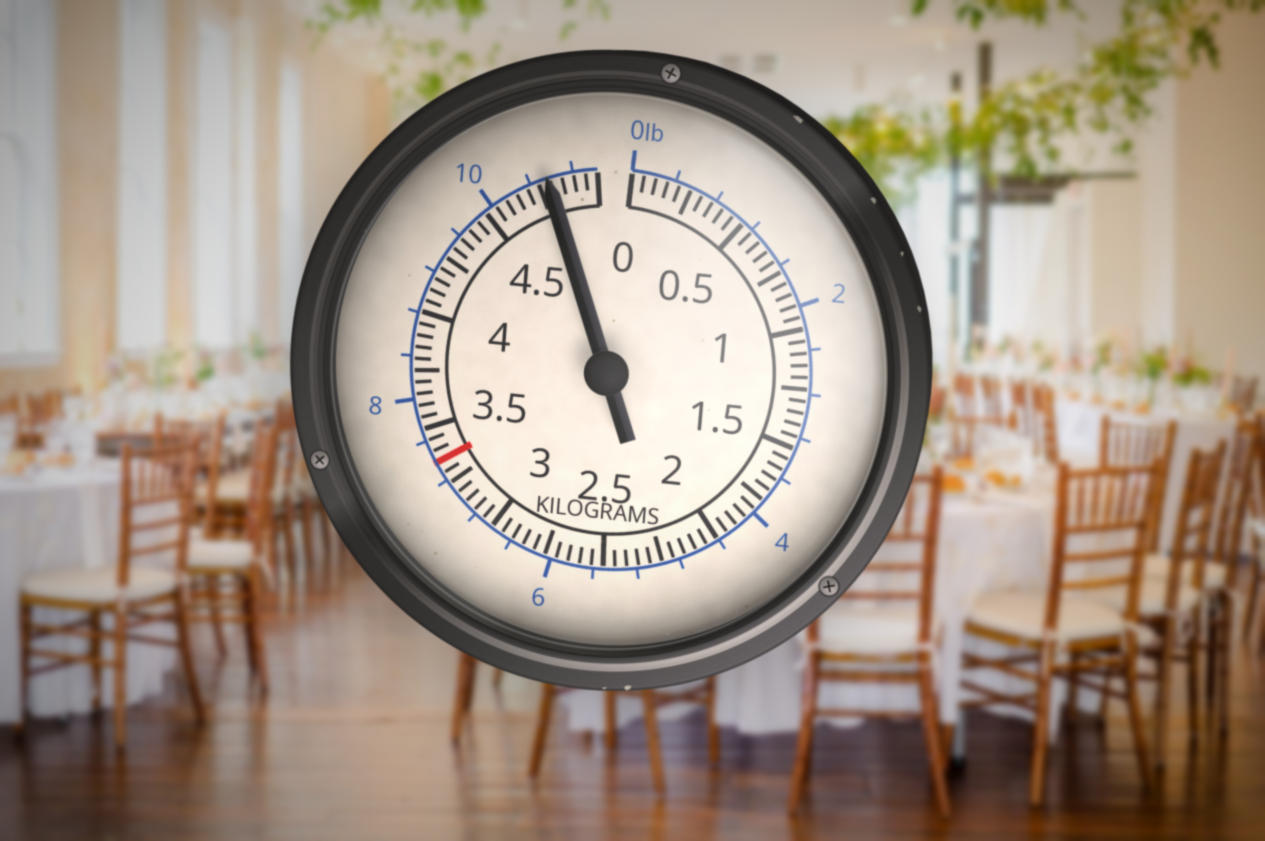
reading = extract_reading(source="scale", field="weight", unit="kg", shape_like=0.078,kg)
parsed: 4.8,kg
